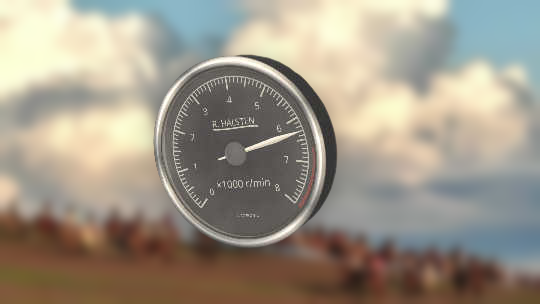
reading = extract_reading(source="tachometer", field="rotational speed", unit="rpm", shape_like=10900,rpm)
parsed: 6300,rpm
